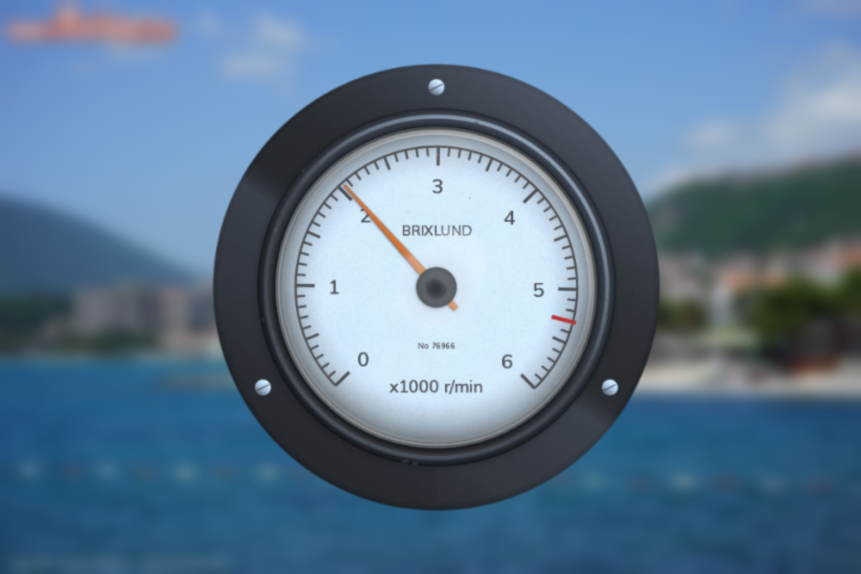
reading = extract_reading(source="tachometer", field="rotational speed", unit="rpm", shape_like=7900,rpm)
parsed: 2050,rpm
